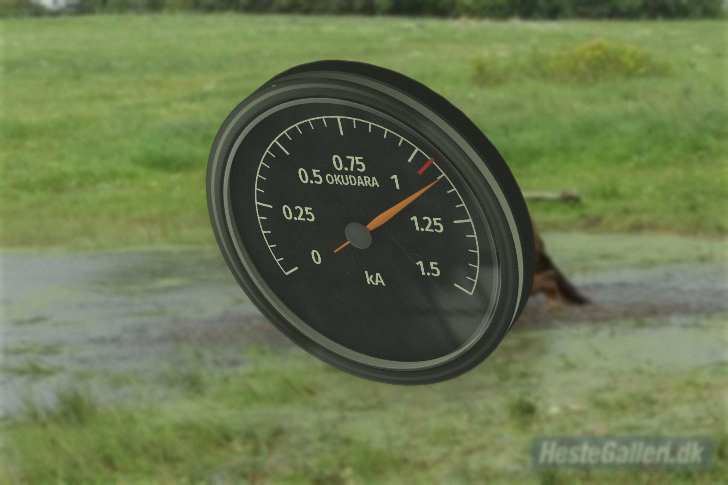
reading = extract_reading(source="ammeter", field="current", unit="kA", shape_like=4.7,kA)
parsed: 1.1,kA
